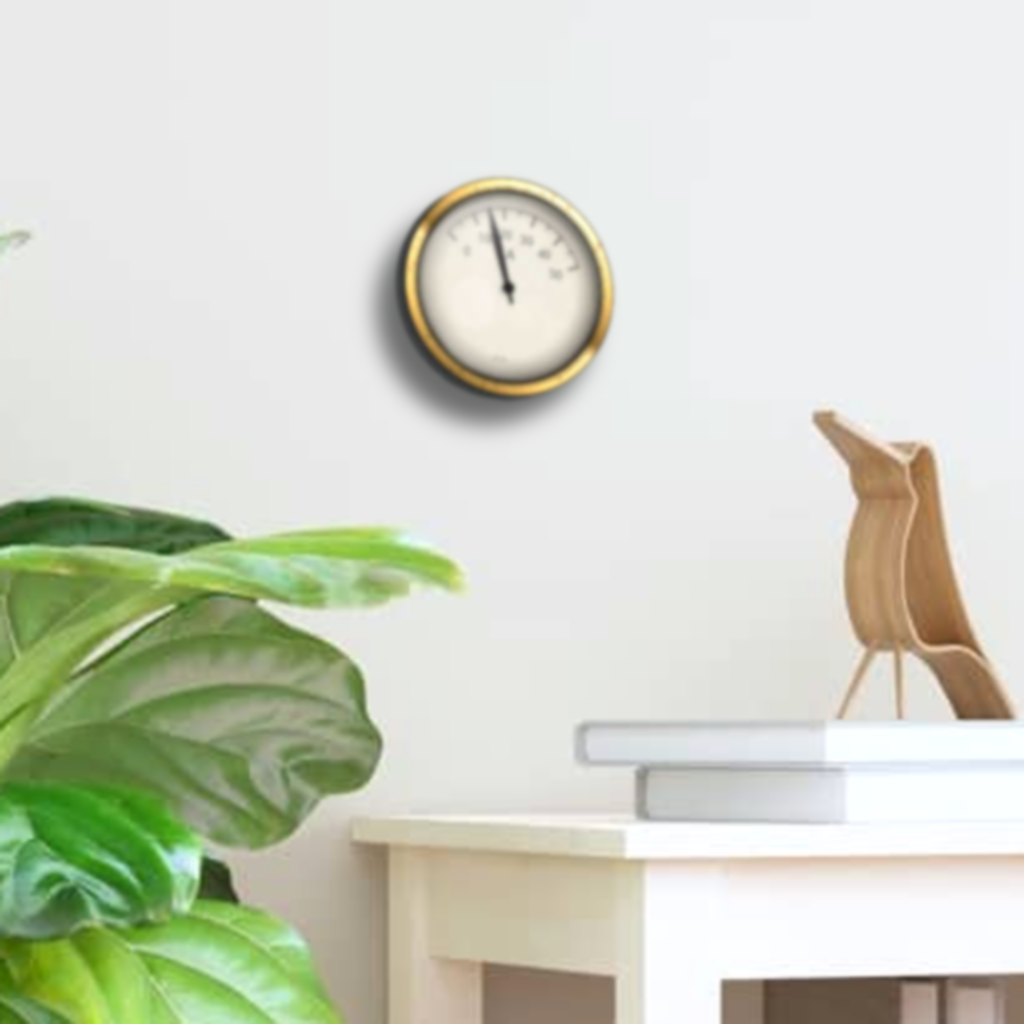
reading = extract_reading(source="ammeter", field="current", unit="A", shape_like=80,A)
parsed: 15,A
